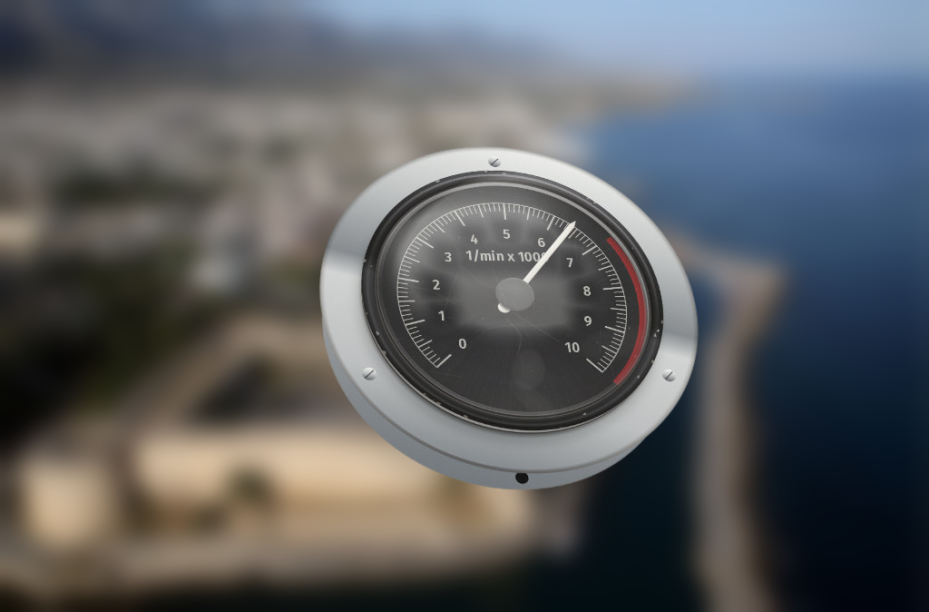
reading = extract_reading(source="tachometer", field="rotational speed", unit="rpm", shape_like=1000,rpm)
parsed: 6400,rpm
